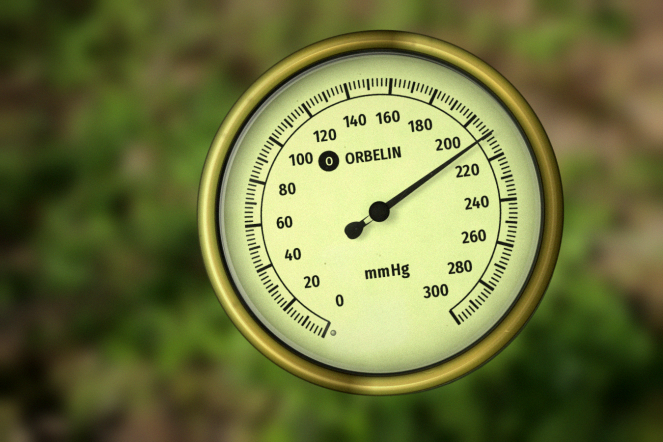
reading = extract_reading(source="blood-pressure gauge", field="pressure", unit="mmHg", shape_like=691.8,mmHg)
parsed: 210,mmHg
